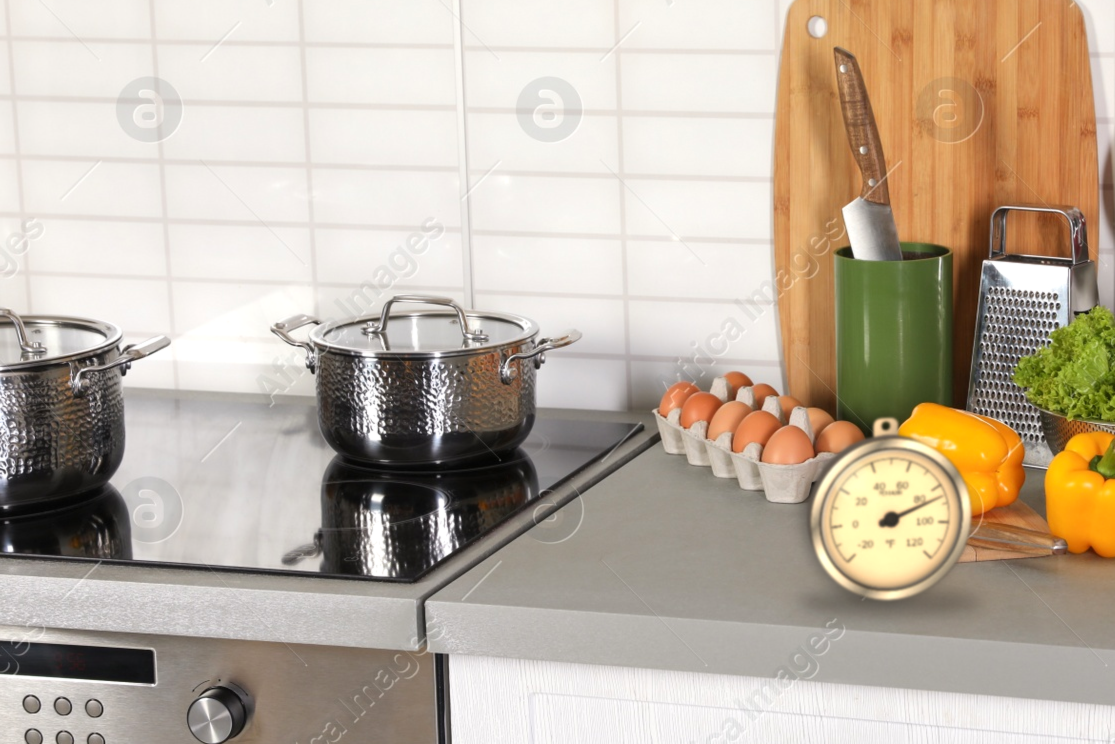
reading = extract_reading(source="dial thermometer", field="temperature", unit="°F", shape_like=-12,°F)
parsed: 85,°F
